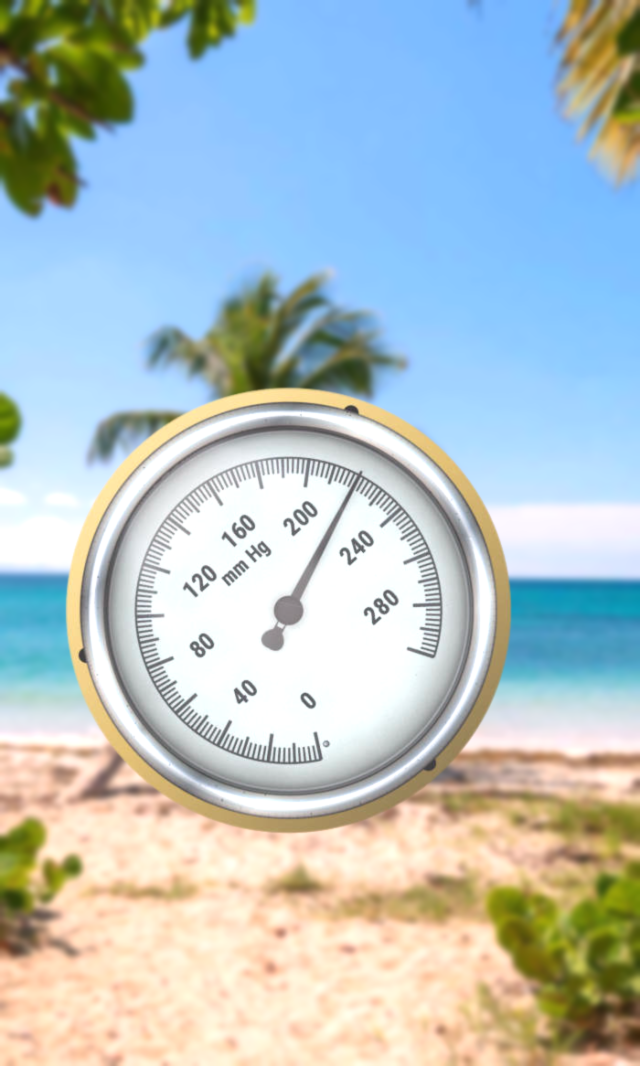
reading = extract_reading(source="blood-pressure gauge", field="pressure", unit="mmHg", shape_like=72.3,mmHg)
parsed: 220,mmHg
